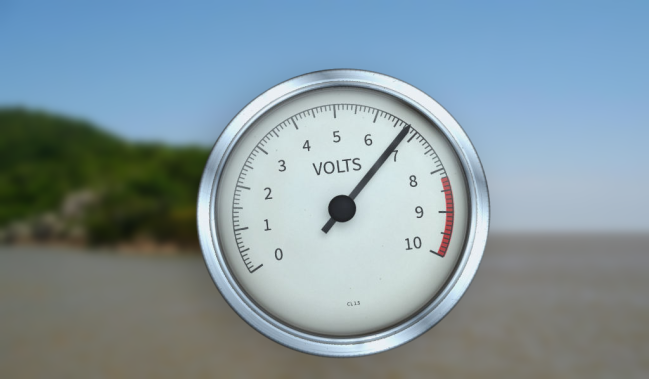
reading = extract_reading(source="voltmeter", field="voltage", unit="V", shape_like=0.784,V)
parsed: 6.8,V
